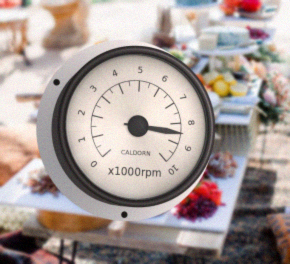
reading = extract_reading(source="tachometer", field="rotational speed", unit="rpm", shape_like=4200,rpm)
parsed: 8500,rpm
